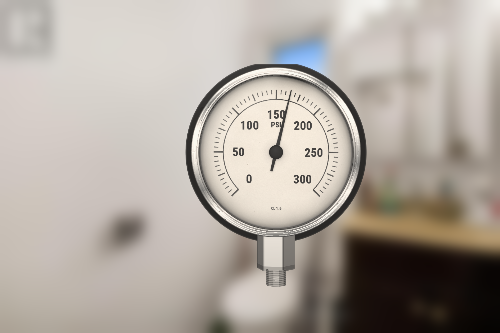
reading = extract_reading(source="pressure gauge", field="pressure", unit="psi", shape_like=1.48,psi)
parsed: 165,psi
